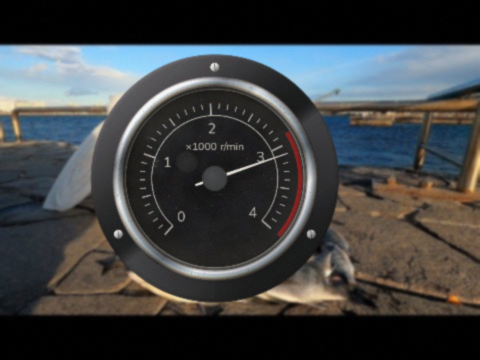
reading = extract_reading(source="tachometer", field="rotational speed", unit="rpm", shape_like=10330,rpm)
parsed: 3100,rpm
